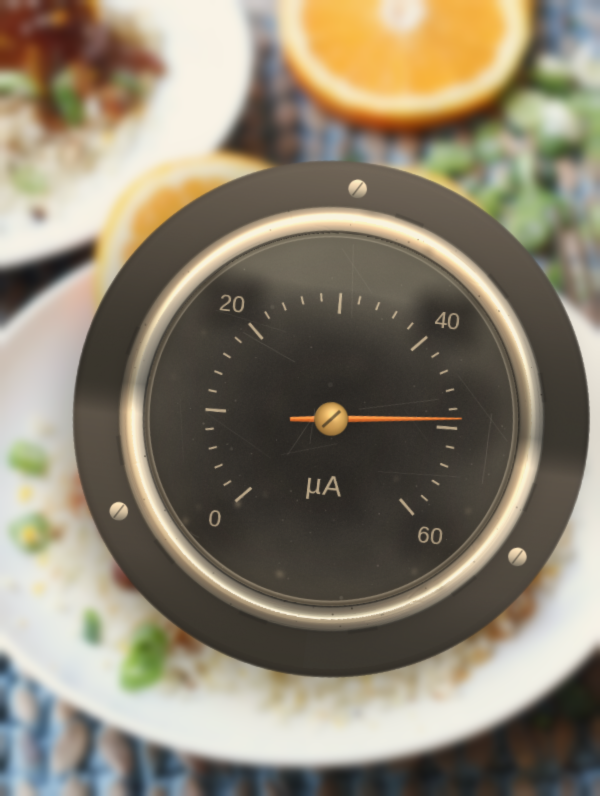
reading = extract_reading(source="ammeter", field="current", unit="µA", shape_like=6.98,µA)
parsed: 49,µA
